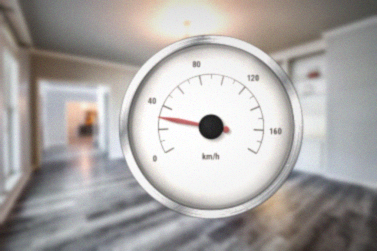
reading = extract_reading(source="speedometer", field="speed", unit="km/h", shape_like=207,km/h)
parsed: 30,km/h
